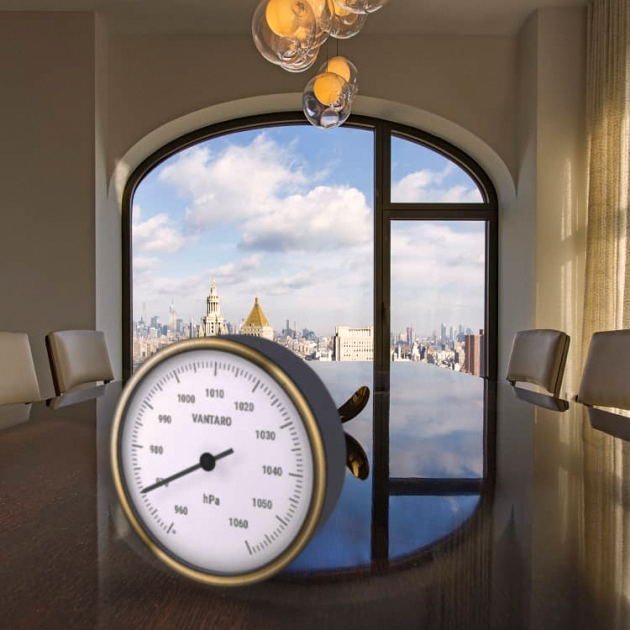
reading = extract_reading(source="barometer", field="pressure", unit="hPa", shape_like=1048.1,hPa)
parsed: 970,hPa
